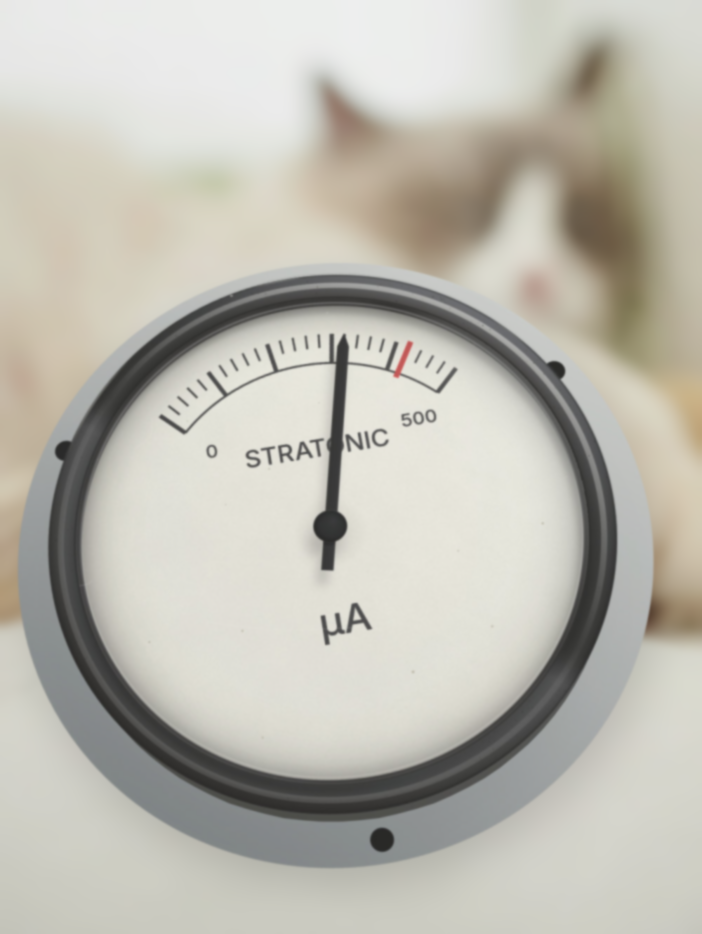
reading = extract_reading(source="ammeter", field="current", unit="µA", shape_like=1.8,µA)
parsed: 320,µA
